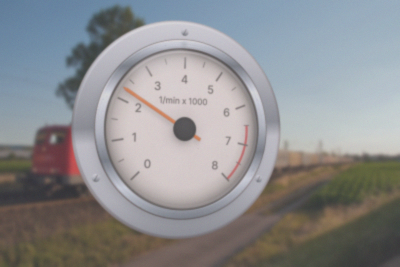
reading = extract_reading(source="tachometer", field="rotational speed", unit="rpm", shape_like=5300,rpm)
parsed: 2250,rpm
